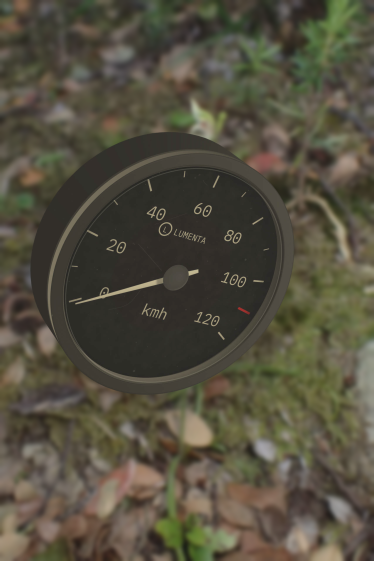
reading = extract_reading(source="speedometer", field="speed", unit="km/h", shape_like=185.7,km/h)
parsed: 0,km/h
